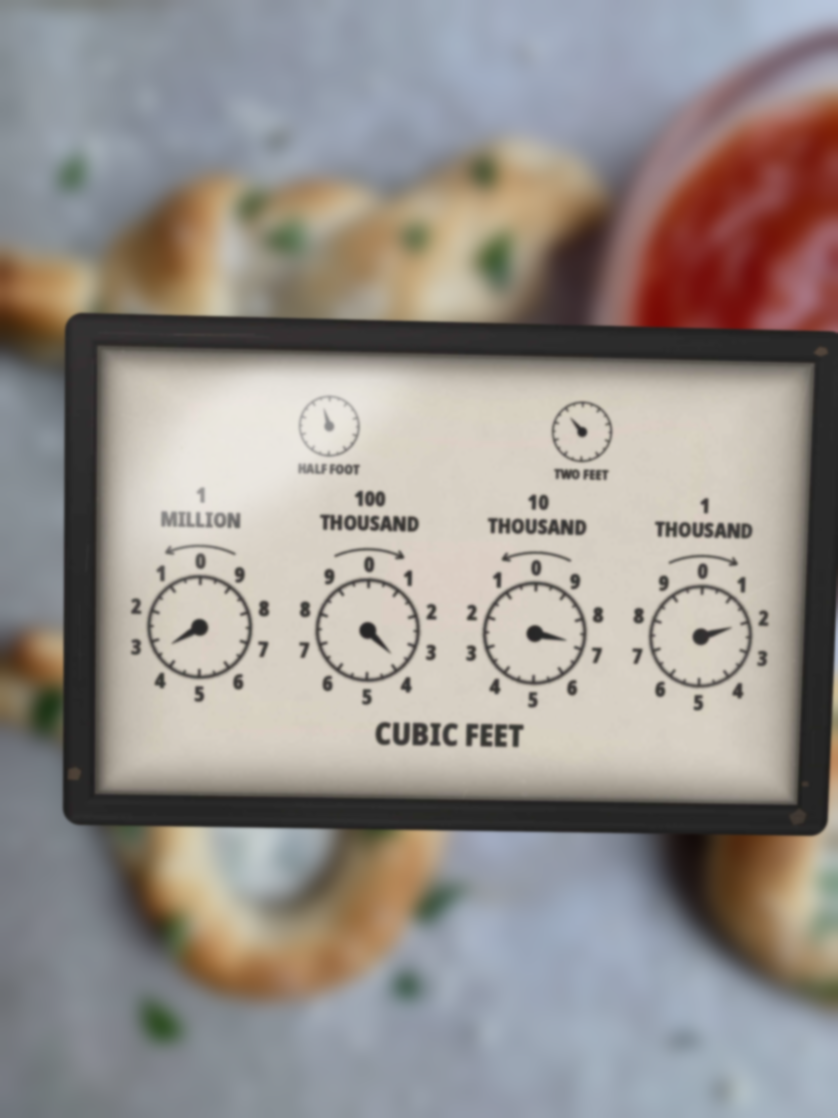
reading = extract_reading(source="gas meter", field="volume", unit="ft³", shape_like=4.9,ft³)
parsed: 337200,ft³
